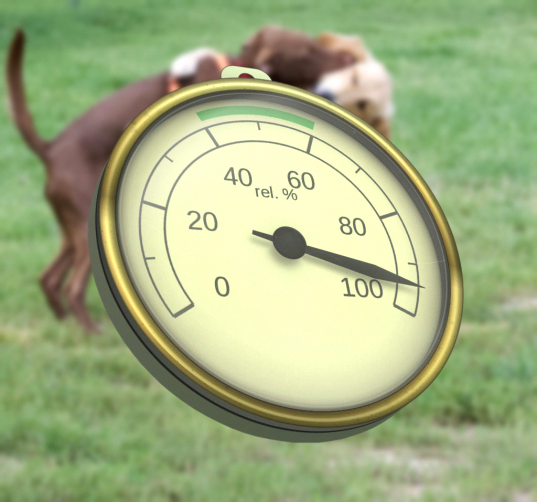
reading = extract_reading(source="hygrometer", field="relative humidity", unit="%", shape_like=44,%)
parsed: 95,%
